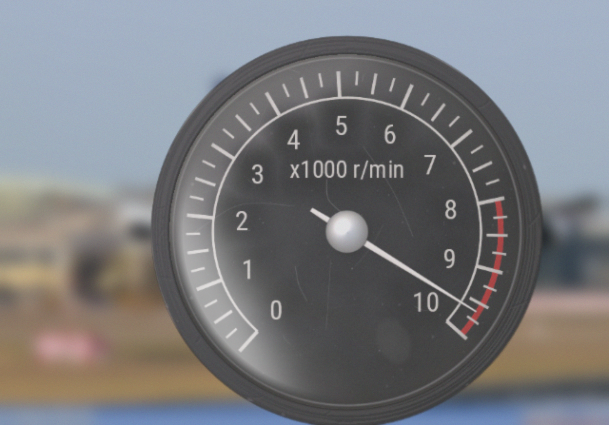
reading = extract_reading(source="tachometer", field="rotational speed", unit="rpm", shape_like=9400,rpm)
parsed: 9625,rpm
